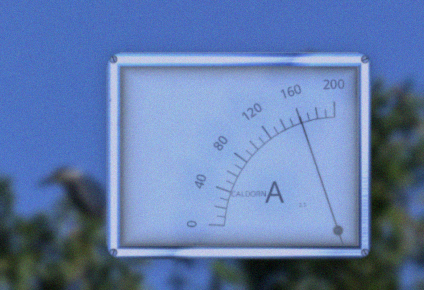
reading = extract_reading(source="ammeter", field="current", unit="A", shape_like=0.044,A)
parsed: 160,A
